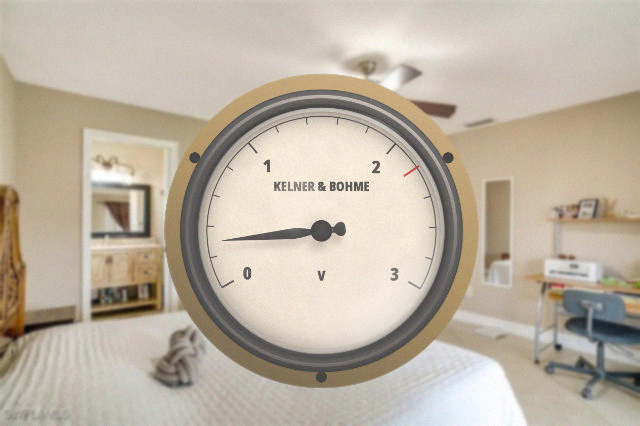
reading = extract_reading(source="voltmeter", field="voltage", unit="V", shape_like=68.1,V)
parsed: 0.3,V
